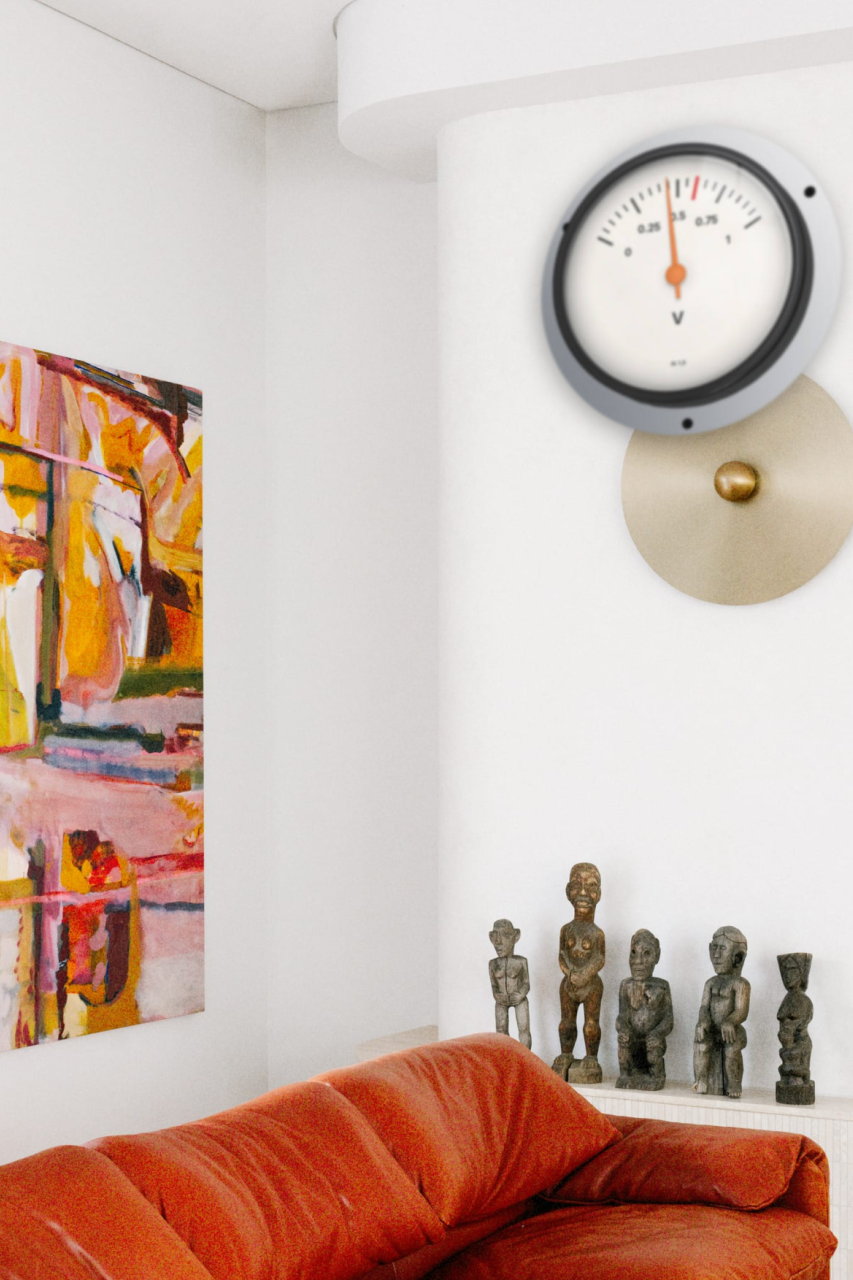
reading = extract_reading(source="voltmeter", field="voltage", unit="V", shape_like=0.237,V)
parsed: 0.45,V
